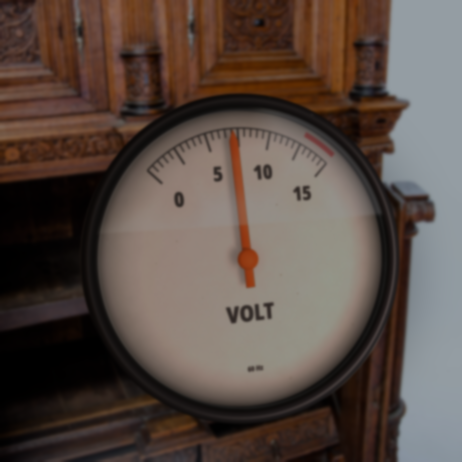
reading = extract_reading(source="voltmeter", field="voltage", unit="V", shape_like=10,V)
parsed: 7,V
